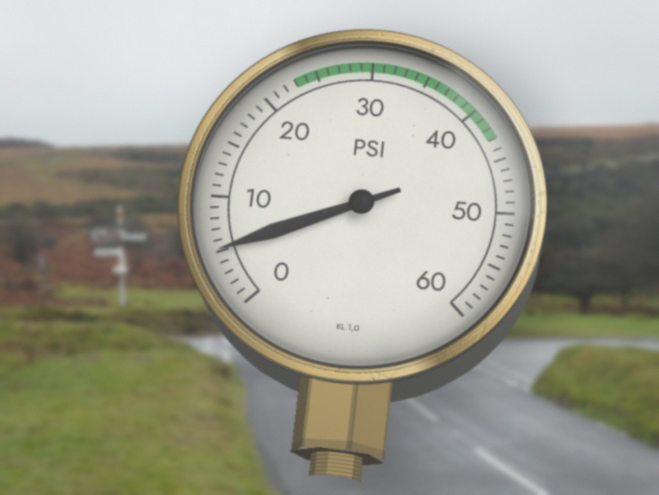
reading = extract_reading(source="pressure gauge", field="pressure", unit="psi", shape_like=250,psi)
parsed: 5,psi
